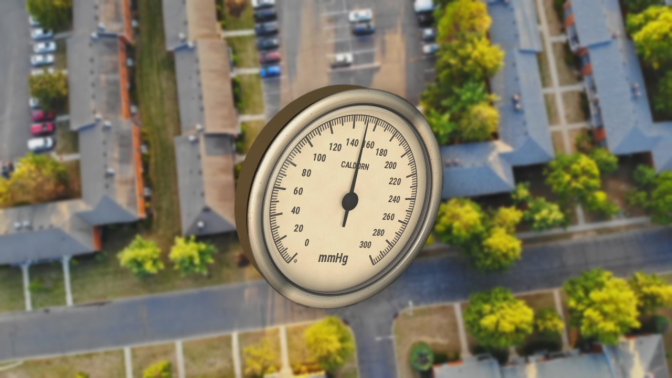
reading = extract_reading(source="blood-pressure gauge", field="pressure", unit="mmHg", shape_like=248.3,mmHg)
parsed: 150,mmHg
